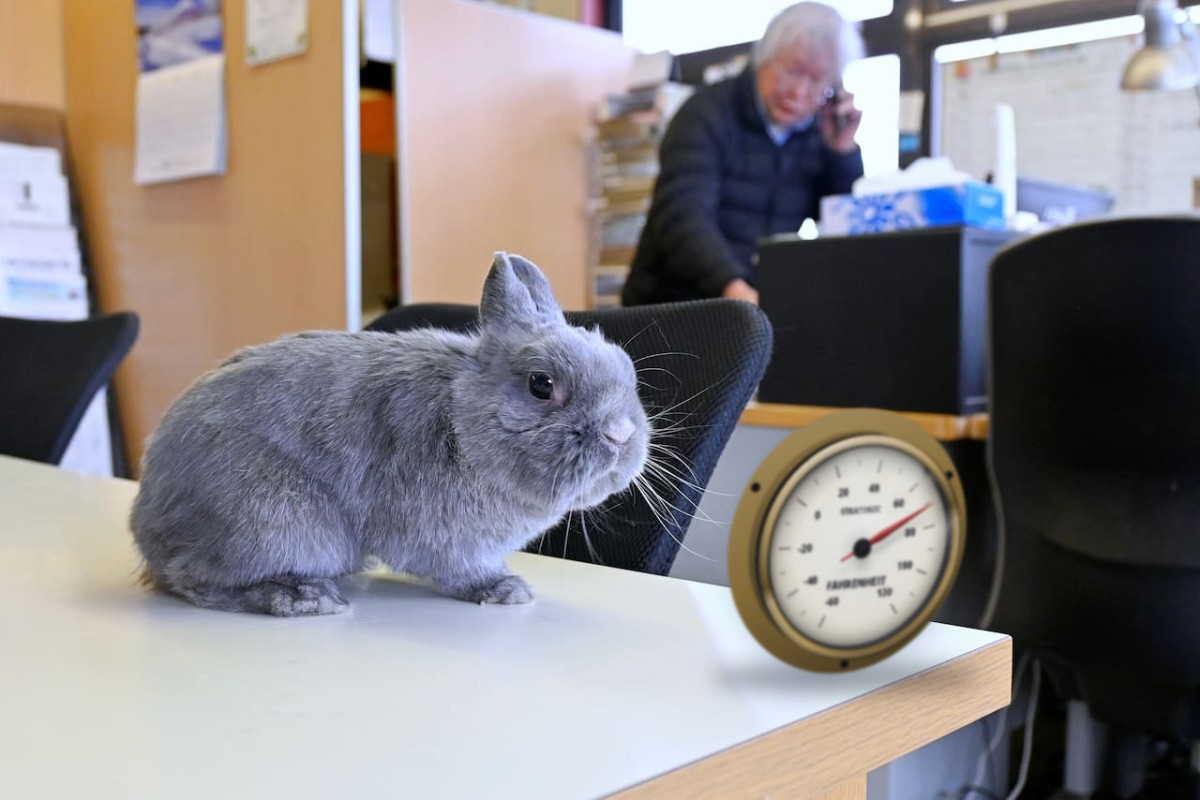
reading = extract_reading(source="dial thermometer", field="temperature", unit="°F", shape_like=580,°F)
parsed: 70,°F
